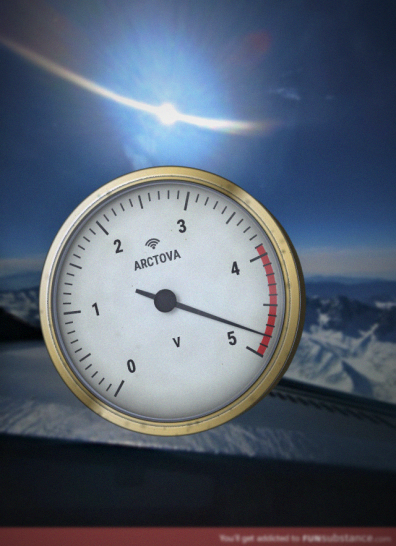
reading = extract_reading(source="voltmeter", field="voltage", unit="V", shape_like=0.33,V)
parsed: 4.8,V
